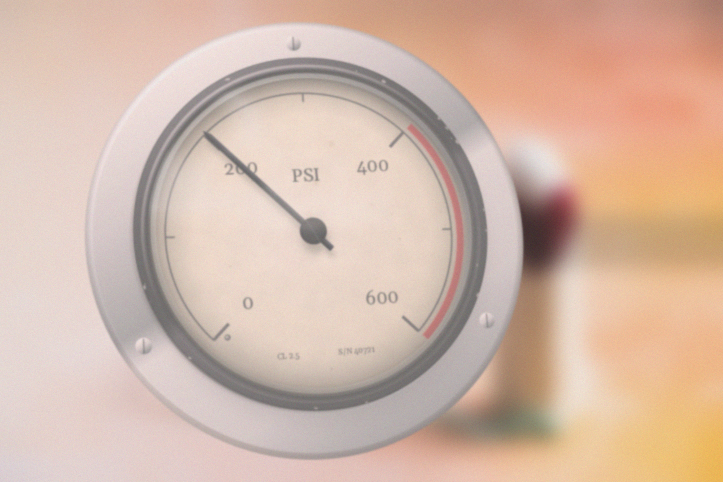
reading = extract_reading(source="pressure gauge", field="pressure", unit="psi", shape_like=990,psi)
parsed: 200,psi
